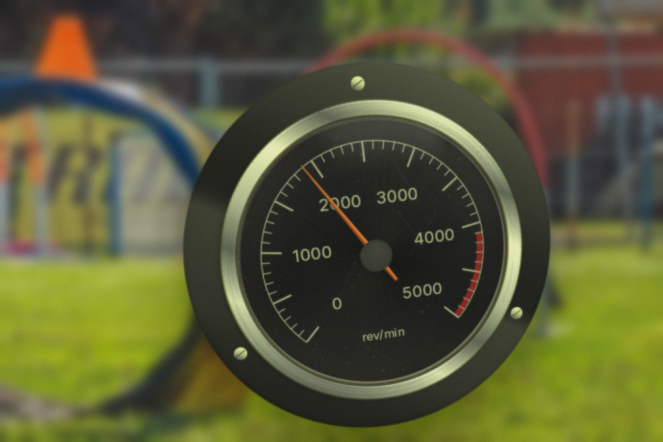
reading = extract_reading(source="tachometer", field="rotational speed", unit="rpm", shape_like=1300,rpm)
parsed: 1900,rpm
